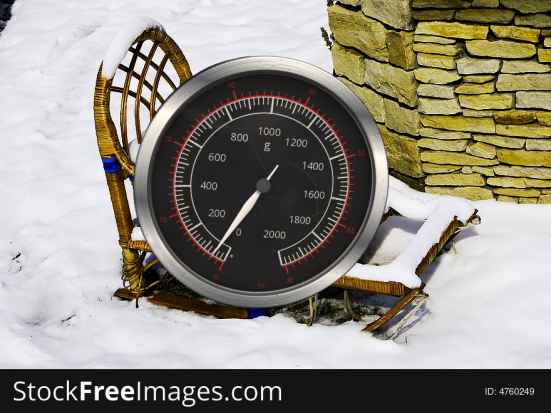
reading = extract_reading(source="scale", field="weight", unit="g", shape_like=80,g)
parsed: 60,g
